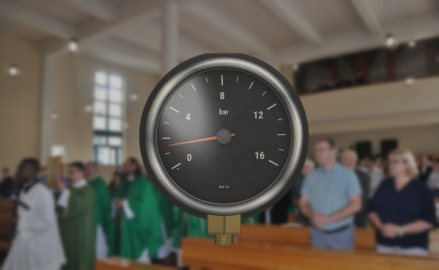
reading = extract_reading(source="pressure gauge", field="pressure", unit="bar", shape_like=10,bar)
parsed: 1.5,bar
